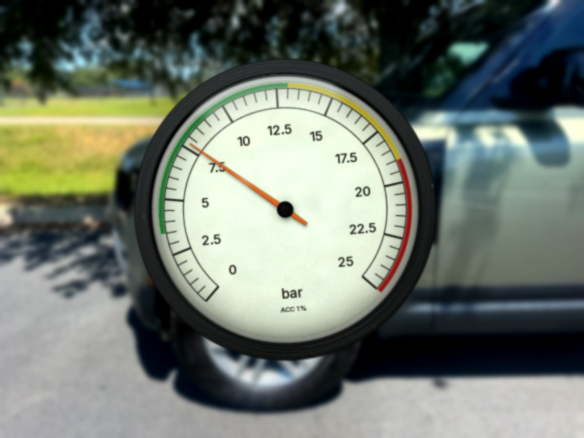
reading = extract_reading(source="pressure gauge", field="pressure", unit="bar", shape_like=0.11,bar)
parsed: 7.75,bar
